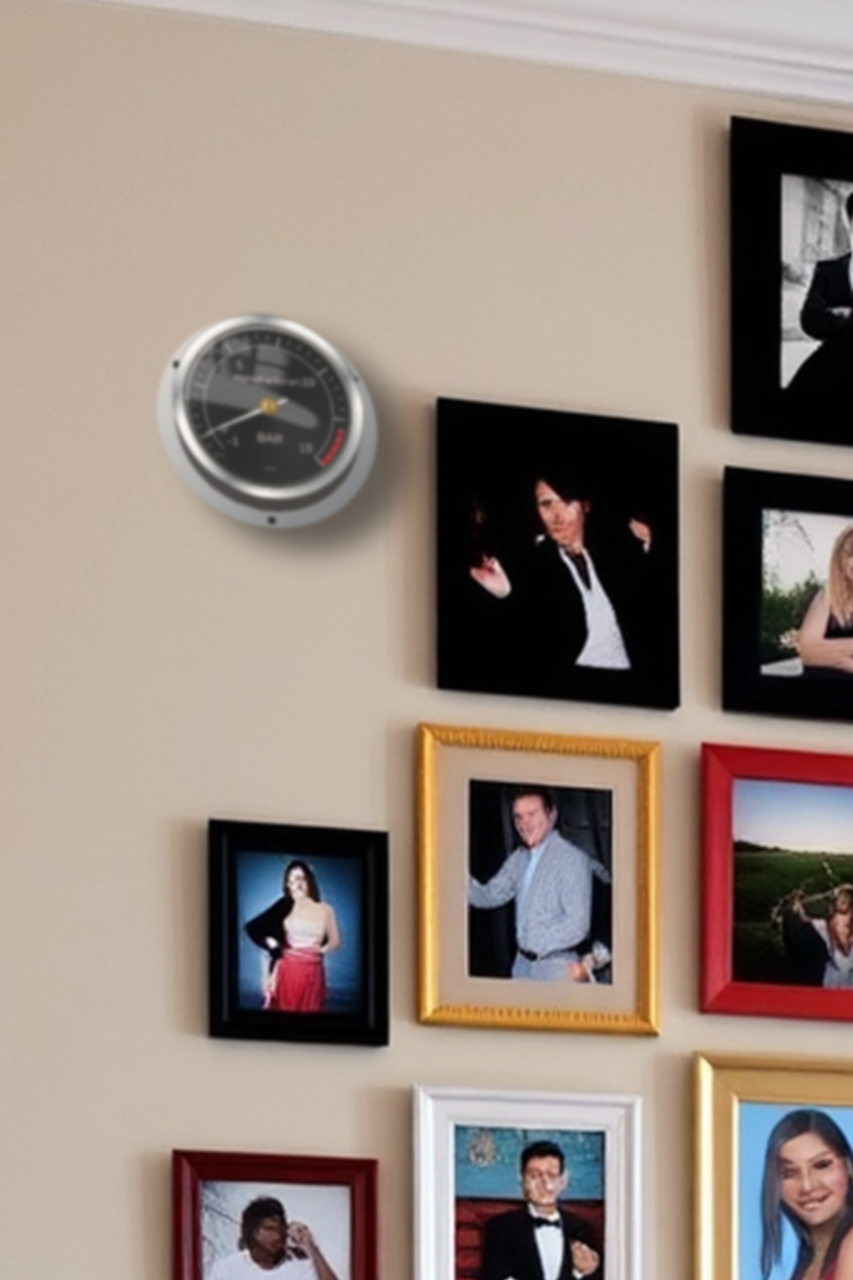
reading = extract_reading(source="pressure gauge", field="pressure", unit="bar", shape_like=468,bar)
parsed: 0,bar
